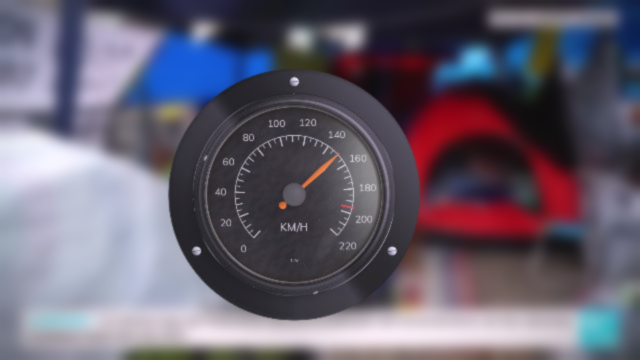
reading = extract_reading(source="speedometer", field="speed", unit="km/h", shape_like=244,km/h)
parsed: 150,km/h
